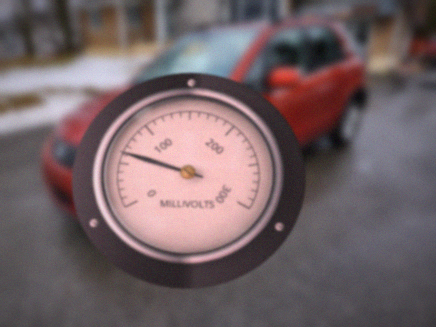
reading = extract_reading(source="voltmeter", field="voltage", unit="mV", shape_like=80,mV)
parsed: 60,mV
